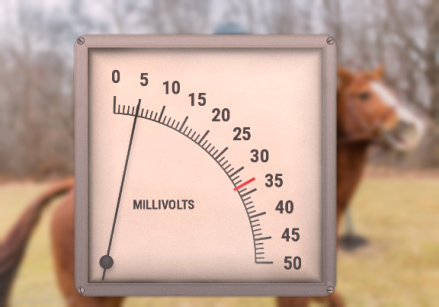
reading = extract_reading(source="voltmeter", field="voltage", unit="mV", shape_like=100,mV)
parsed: 5,mV
